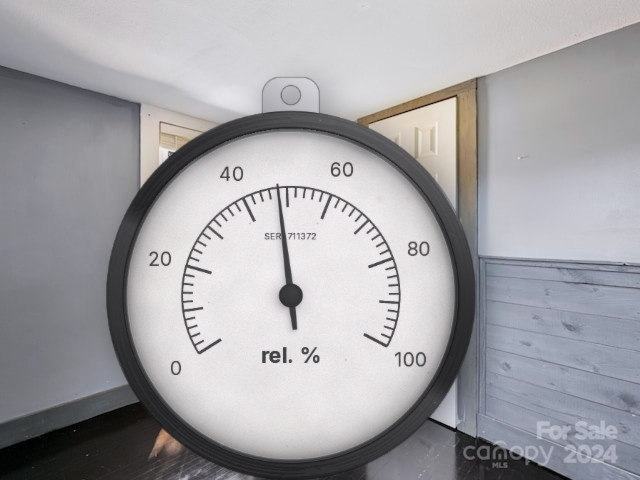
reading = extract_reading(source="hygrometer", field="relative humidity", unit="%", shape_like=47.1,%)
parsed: 48,%
